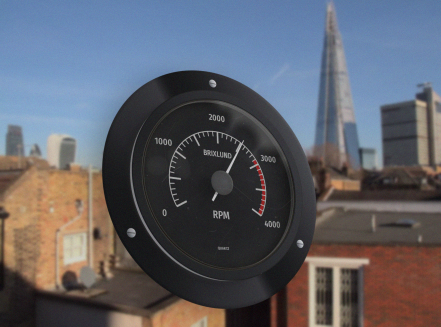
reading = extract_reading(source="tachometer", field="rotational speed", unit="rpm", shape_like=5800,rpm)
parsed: 2500,rpm
